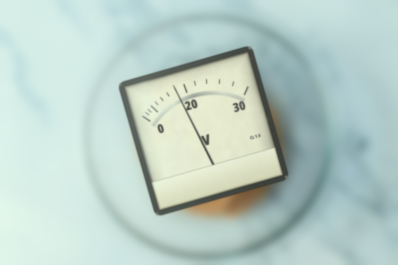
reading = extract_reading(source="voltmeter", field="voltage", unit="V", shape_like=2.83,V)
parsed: 18,V
